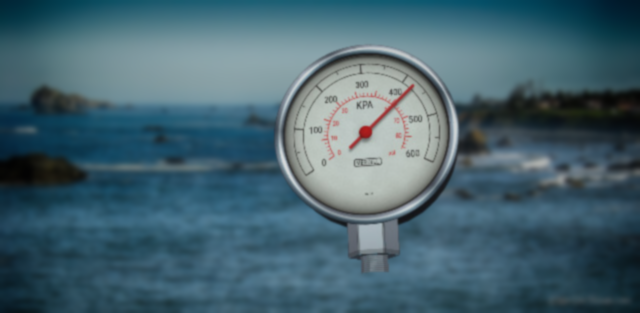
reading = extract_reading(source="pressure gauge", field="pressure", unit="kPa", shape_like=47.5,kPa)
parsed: 425,kPa
